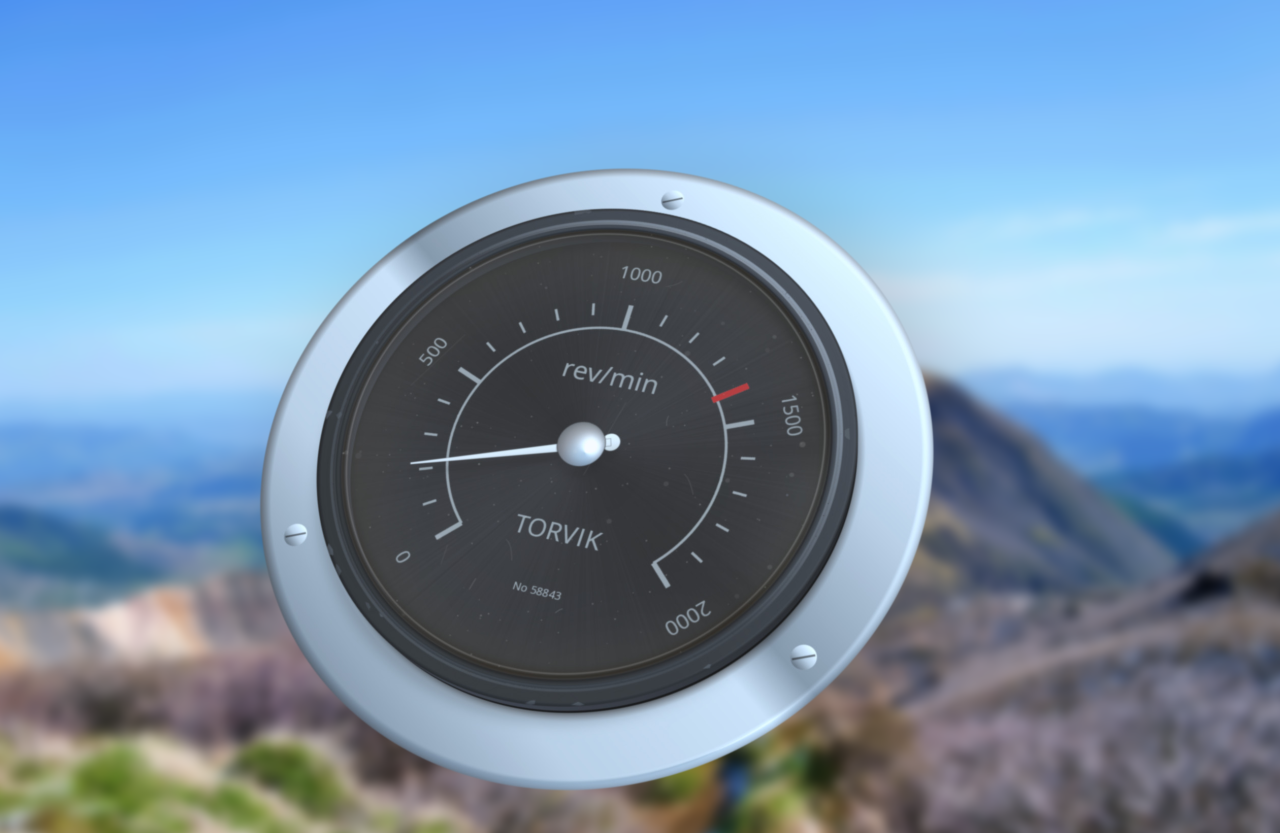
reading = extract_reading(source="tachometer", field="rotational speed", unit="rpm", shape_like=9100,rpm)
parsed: 200,rpm
